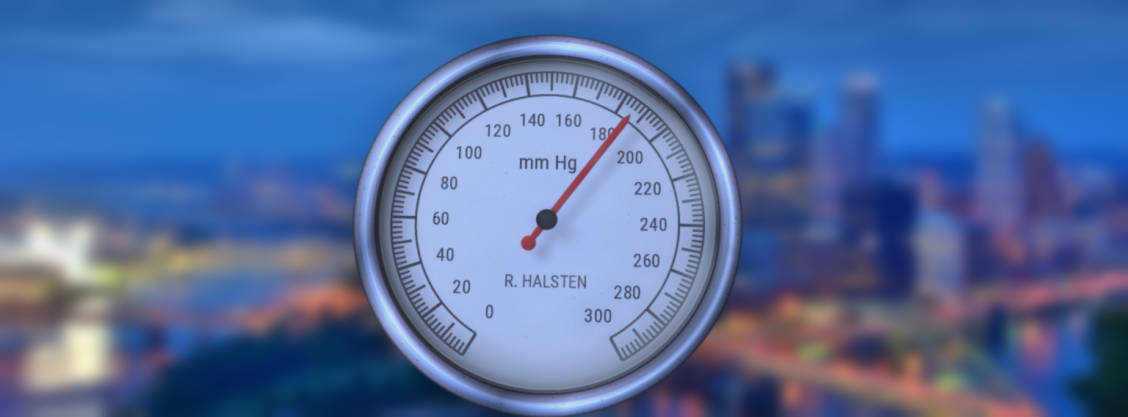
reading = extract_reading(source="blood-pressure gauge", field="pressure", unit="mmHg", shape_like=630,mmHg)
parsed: 186,mmHg
